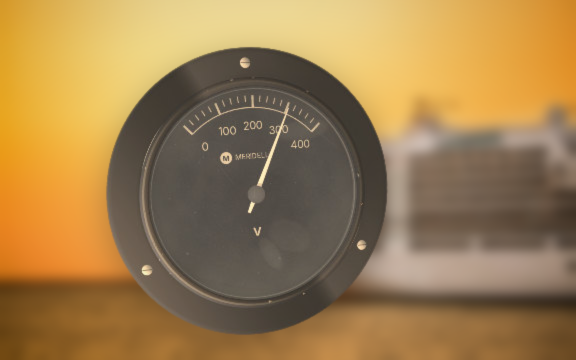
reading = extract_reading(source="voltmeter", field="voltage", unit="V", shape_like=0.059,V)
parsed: 300,V
